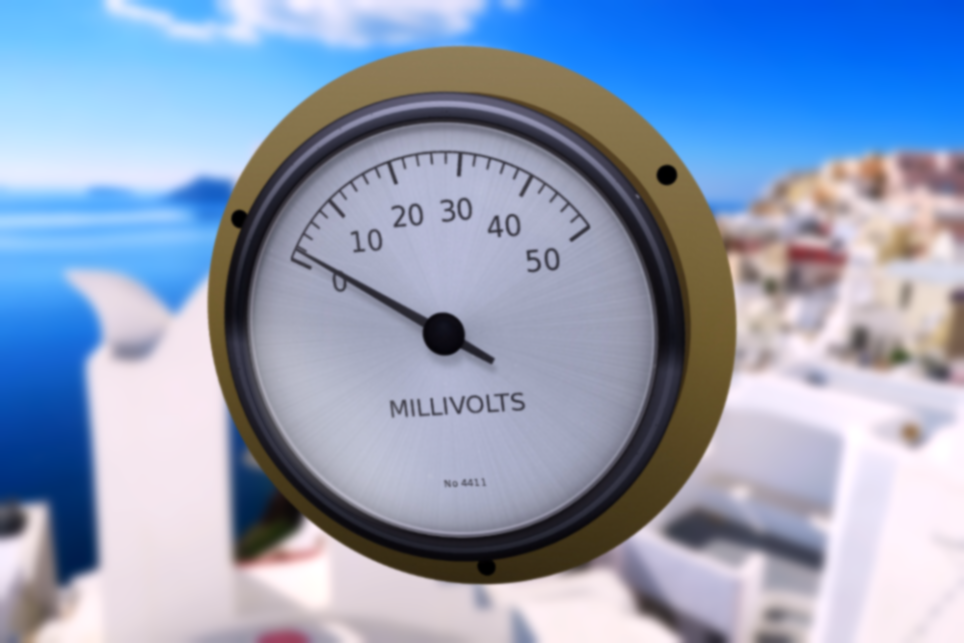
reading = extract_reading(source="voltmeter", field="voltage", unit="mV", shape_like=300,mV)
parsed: 2,mV
